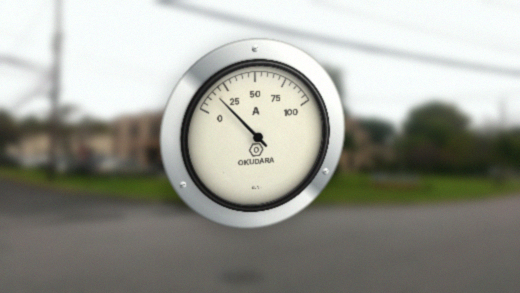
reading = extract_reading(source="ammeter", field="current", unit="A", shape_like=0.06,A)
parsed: 15,A
